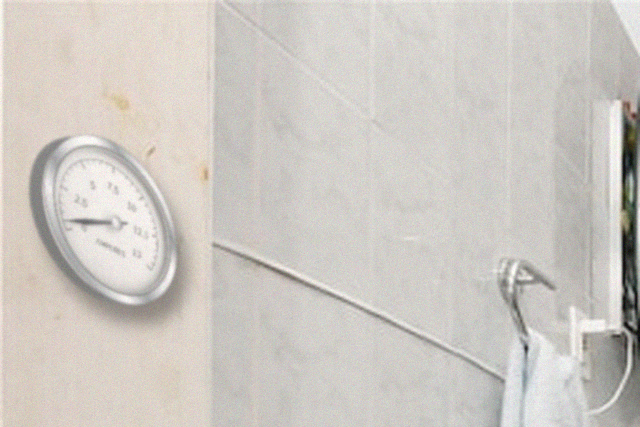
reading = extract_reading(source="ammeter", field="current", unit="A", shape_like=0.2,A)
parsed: 0.5,A
